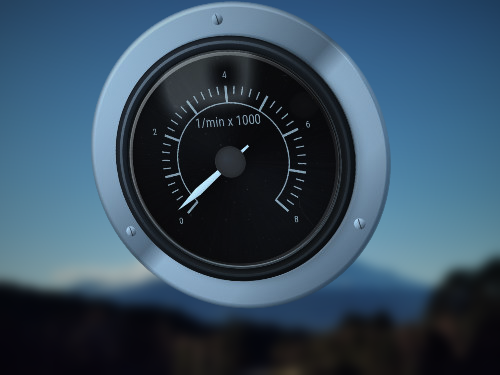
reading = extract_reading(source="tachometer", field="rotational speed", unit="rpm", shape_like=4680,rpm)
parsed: 200,rpm
